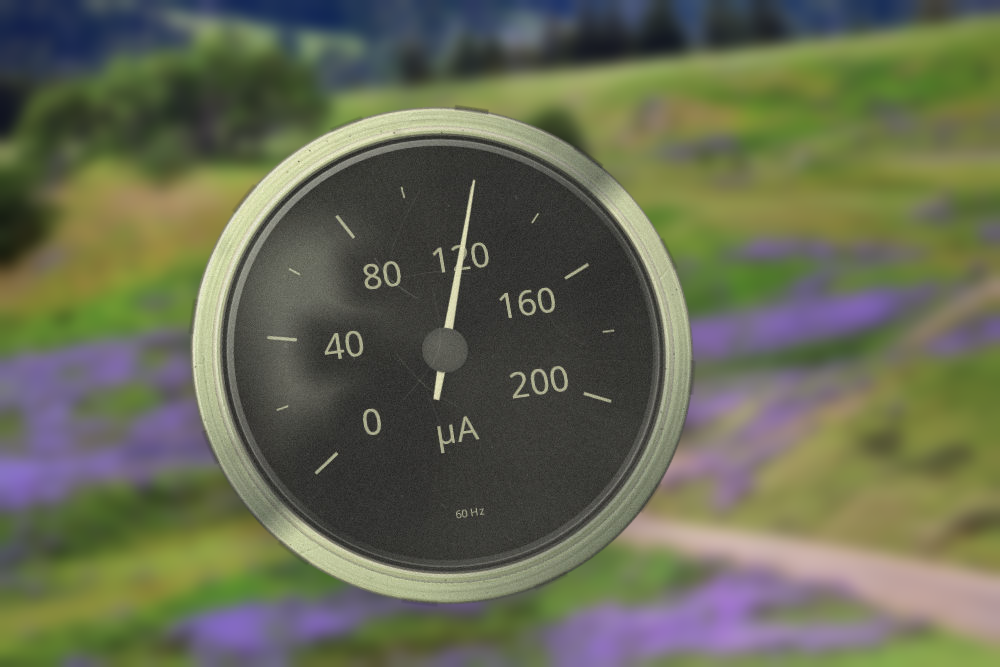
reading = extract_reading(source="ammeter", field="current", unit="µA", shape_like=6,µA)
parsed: 120,µA
